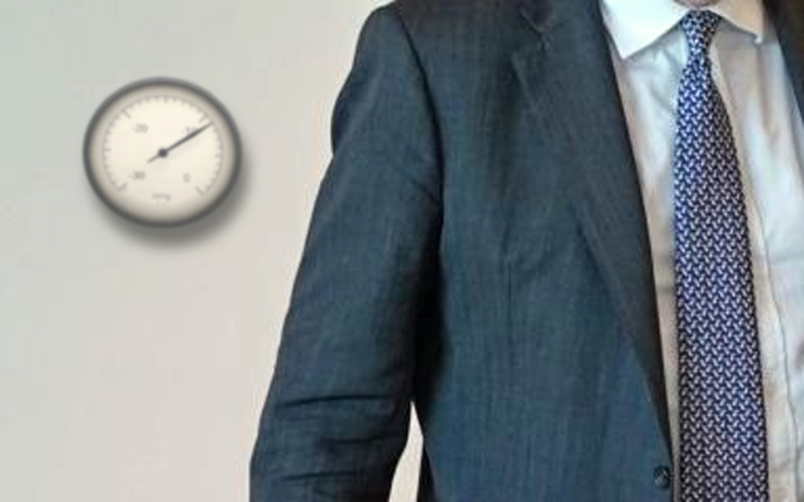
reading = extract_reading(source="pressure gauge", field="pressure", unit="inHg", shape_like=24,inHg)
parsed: -9,inHg
